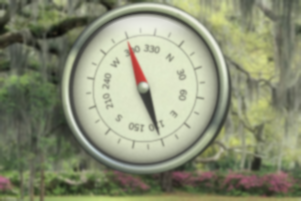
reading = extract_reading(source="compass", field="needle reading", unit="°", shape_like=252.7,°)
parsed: 300,°
